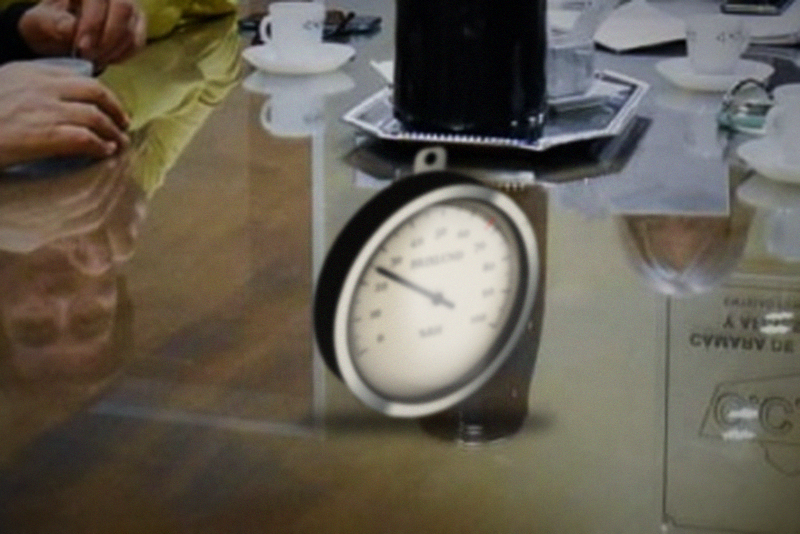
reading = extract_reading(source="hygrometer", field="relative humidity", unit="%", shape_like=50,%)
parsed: 25,%
